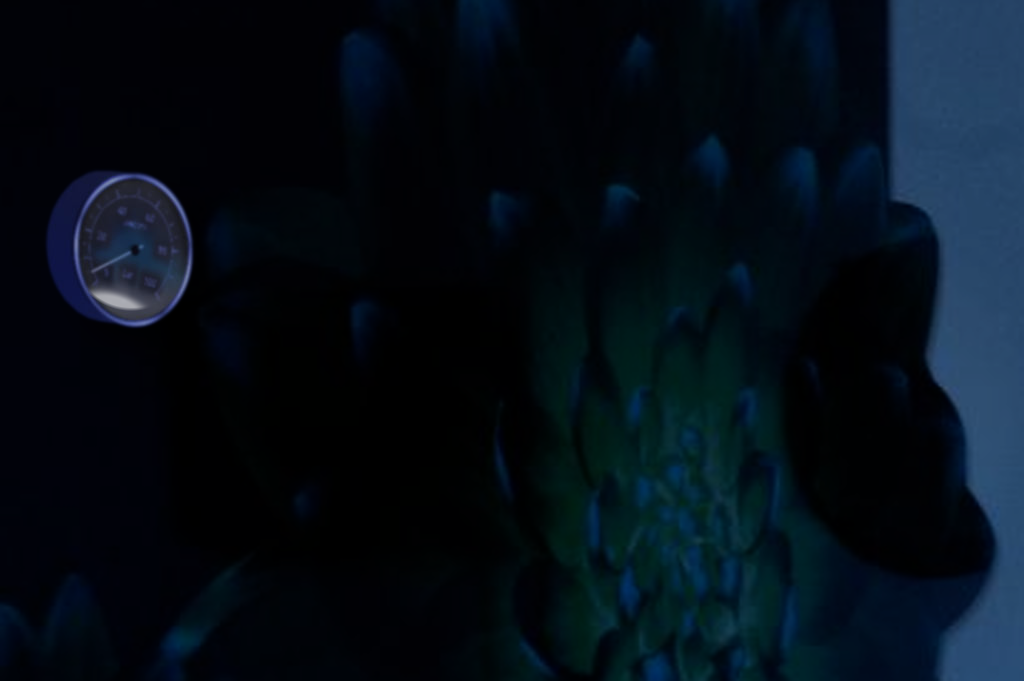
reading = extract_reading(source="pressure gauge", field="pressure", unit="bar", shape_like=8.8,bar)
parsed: 5,bar
